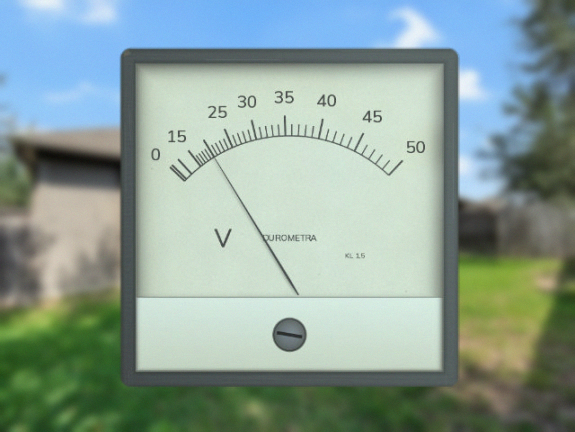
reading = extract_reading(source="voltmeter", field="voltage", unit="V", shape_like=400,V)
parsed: 20,V
